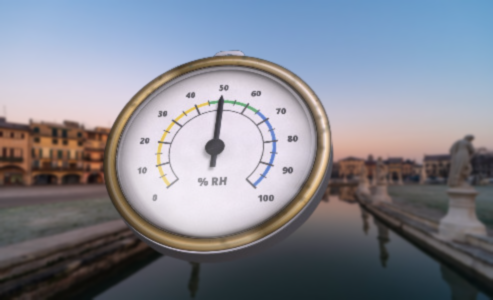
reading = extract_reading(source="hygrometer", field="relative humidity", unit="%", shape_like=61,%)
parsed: 50,%
